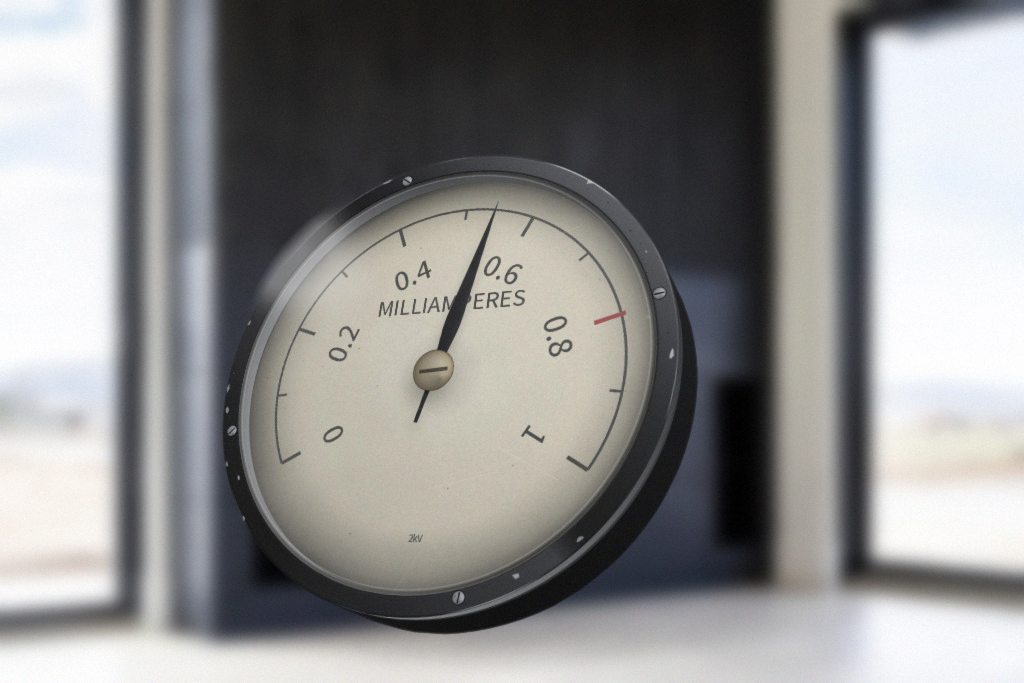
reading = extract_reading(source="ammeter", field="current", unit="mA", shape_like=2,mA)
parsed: 0.55,mA
